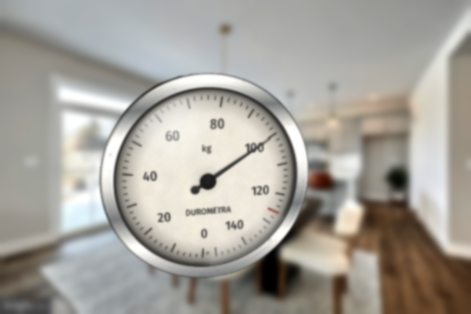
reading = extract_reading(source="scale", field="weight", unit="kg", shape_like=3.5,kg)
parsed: 100,kg
